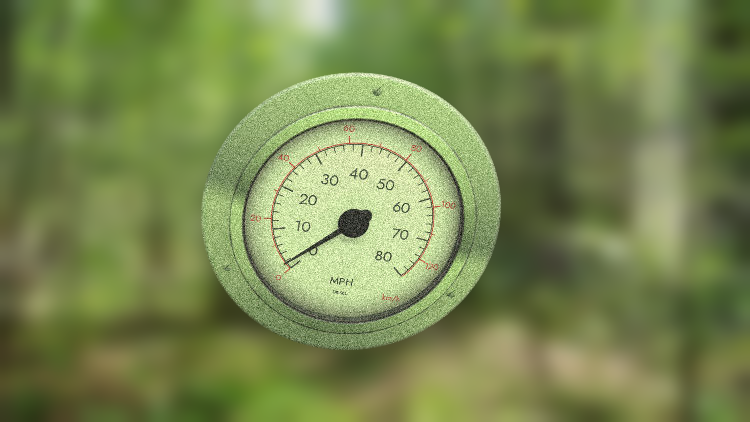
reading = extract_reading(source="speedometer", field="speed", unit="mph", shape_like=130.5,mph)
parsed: 2,mph
